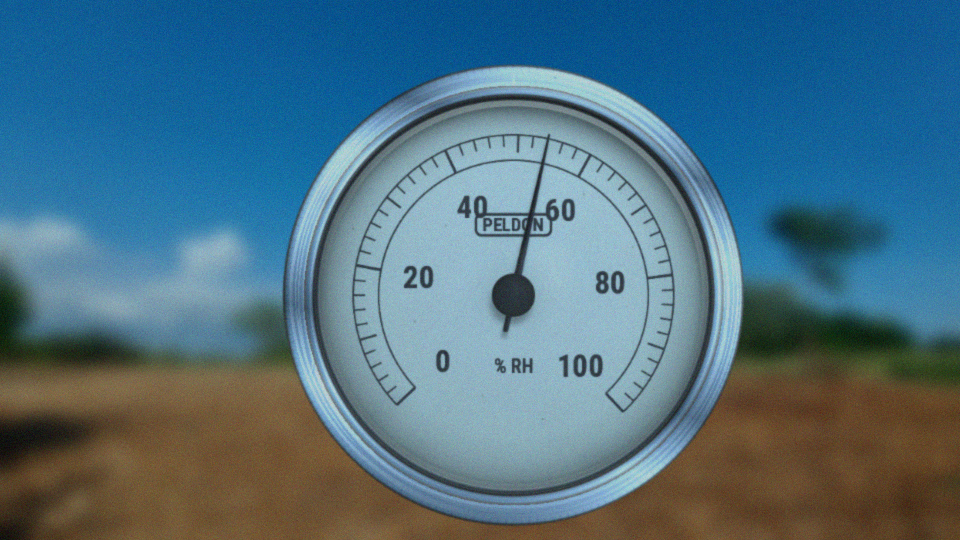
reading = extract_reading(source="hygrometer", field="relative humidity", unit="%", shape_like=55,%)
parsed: 54,%
